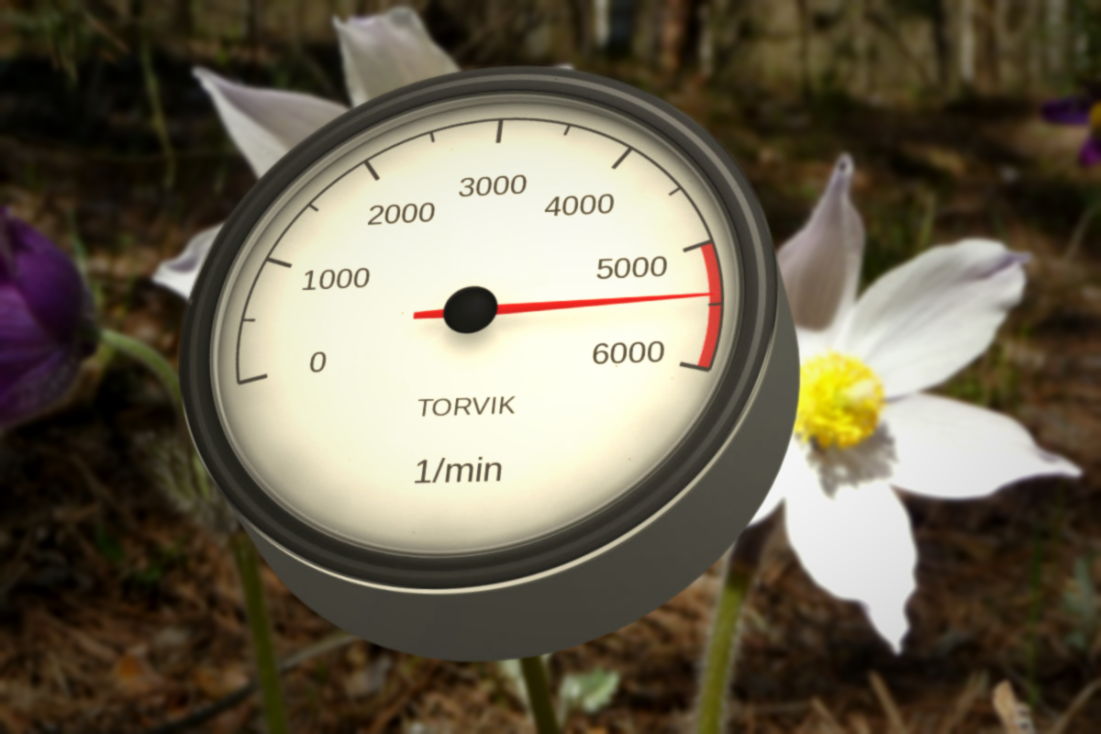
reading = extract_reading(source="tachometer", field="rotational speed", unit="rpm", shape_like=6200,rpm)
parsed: 5500,rpm
